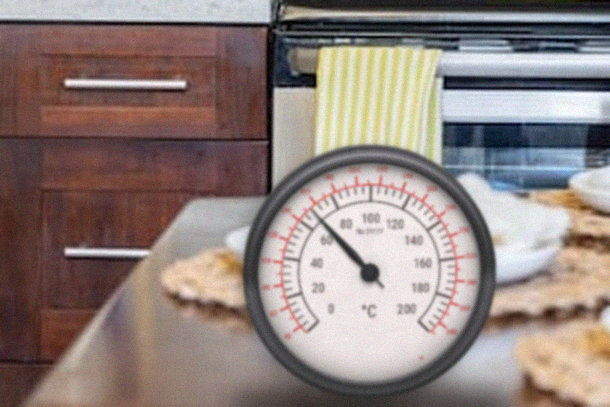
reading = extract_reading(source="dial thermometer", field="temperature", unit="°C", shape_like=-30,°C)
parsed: 68,°C
